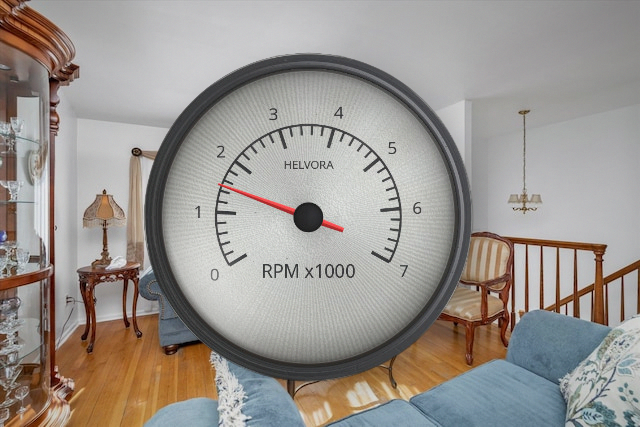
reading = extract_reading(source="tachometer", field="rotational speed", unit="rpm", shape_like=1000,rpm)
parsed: 1500,rpm
